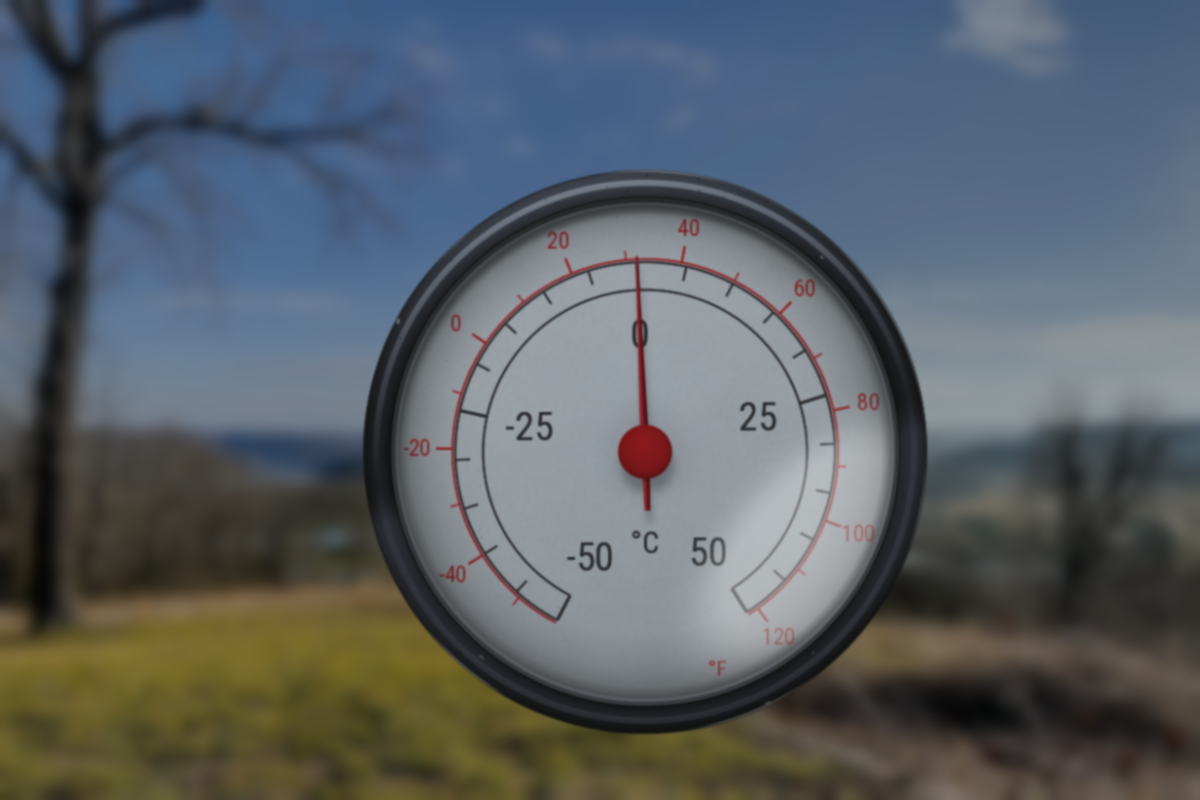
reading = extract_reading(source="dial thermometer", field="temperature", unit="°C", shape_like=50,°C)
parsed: 0,°C
